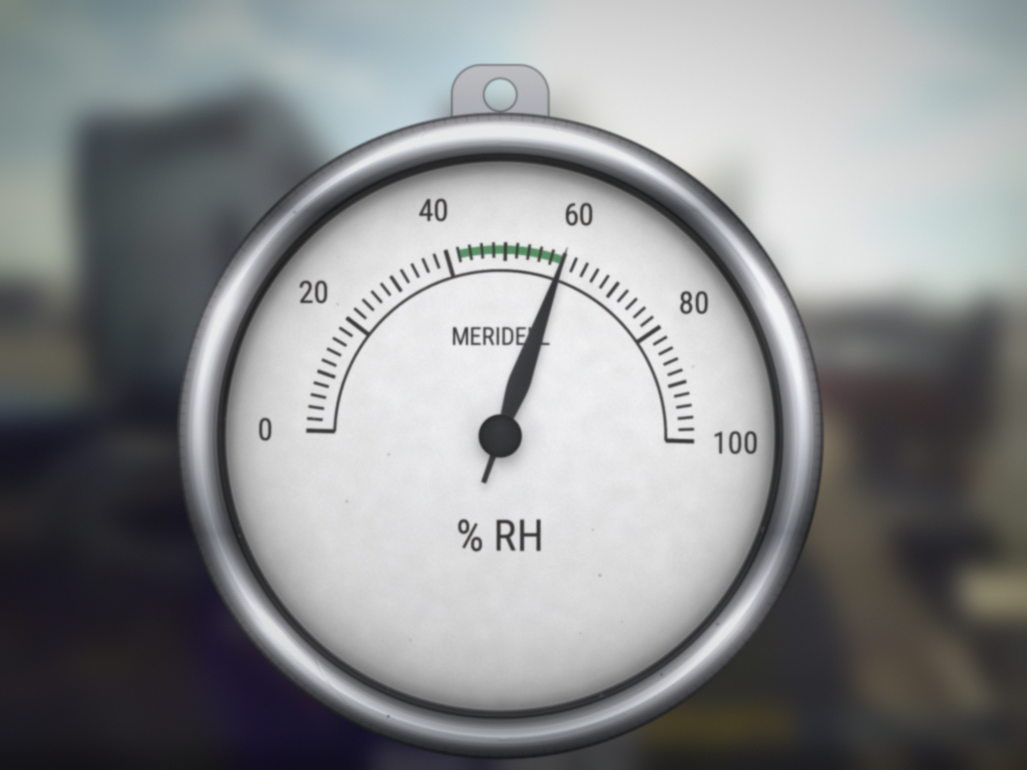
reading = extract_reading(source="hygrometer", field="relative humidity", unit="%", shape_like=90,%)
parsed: 60,%
